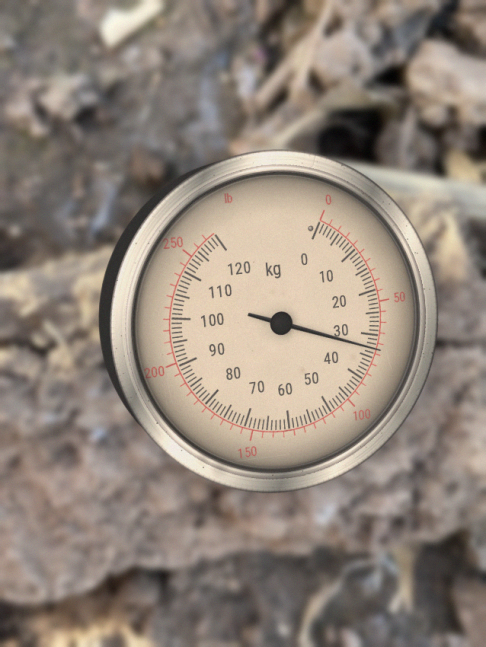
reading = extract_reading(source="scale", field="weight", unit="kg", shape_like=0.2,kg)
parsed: 33,kg
